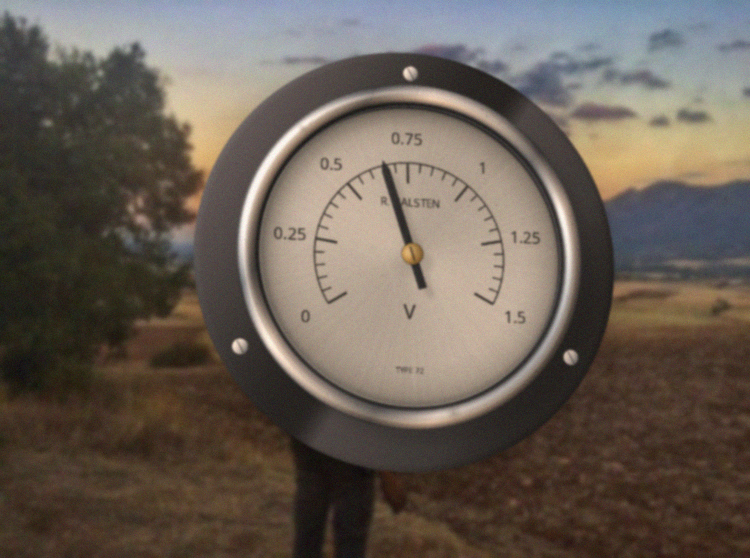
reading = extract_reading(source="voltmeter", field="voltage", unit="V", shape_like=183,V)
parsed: 0.65,V
